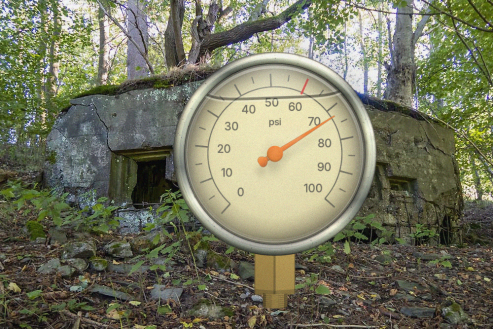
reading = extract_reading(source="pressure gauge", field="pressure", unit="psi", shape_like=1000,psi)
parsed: 72.5,psi
